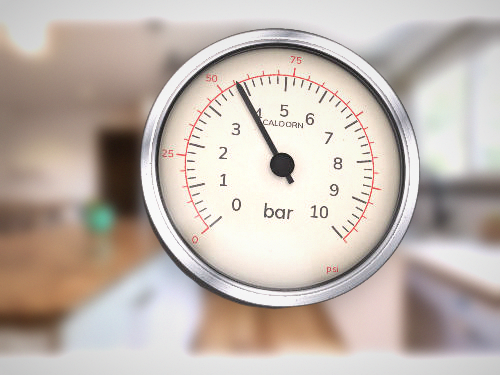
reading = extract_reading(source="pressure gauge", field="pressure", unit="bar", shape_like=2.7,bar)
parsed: 3.8,bar
